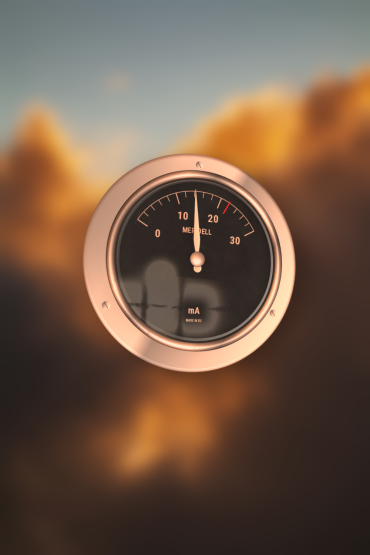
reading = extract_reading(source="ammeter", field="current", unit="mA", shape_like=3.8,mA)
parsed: 14,mA
